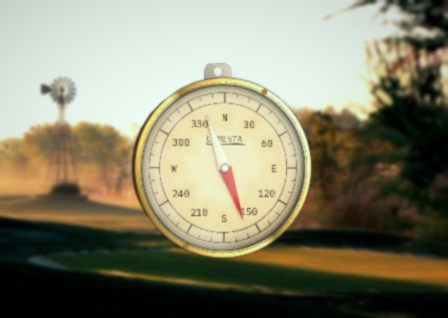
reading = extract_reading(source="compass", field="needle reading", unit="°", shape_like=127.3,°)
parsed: 160,°
